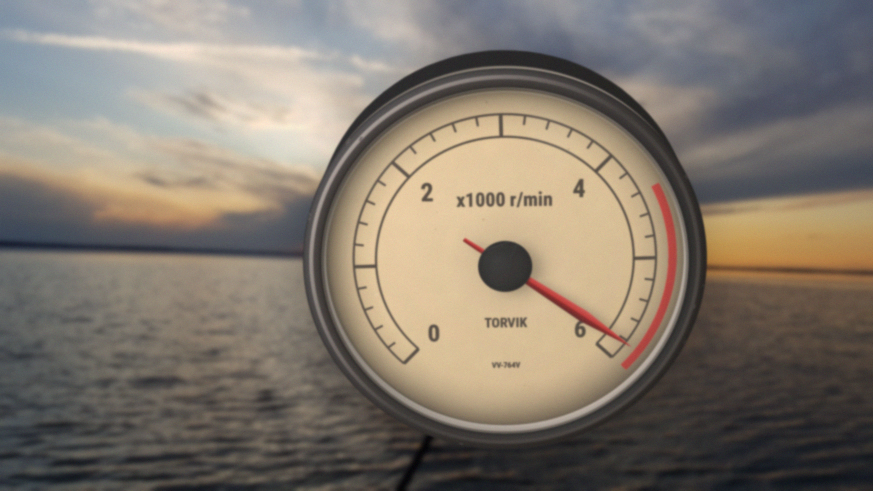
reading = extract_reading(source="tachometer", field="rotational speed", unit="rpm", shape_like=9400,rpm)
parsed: 5800,rpm
